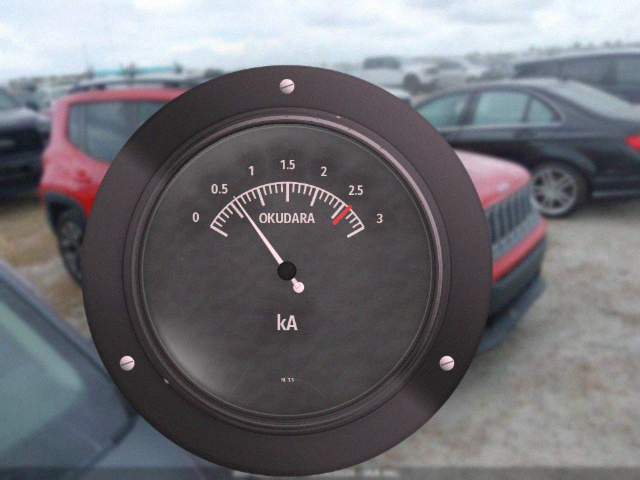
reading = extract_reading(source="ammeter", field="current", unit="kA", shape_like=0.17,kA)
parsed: 0.6,kA
